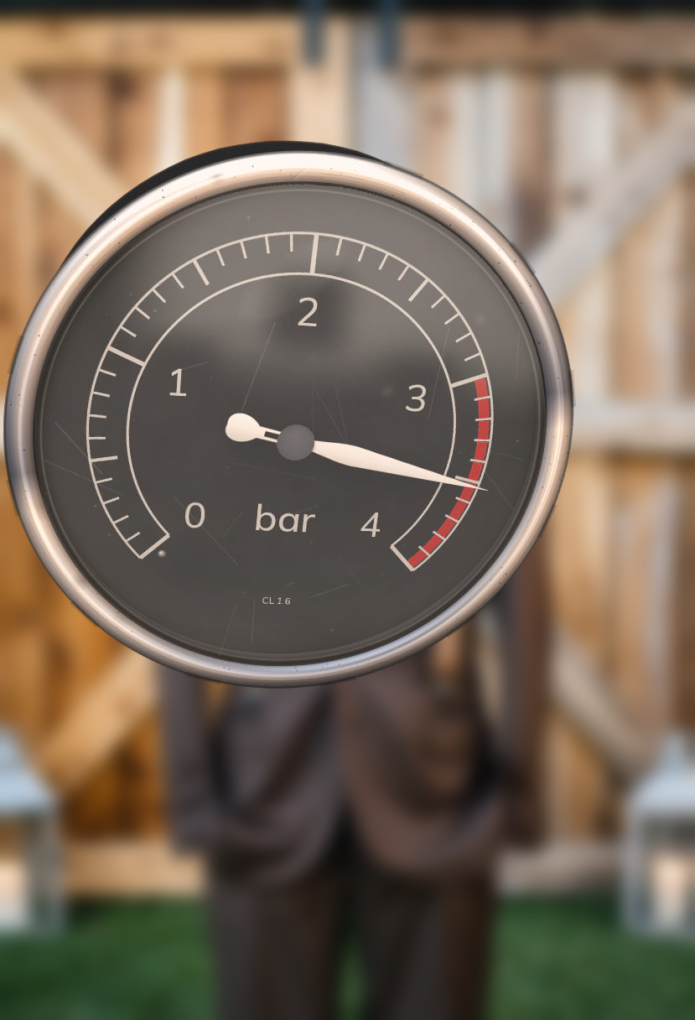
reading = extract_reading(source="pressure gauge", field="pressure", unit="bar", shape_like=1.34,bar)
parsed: 3.5,bar
